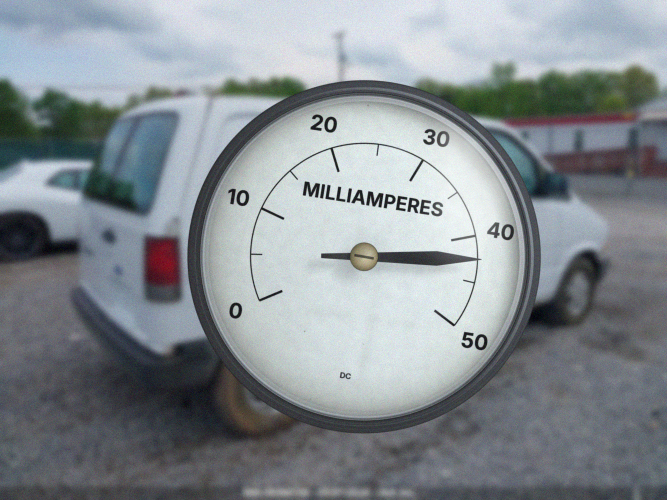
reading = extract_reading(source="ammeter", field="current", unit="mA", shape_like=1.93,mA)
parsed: 42.5,mA
